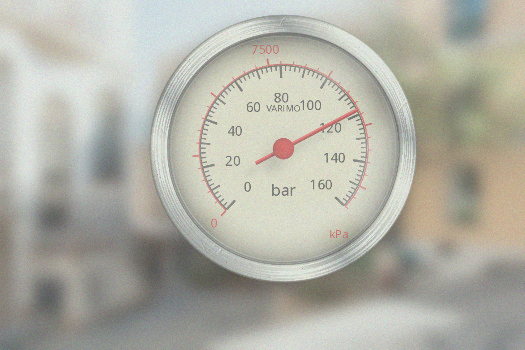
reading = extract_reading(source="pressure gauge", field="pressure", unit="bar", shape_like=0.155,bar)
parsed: 118,bar
